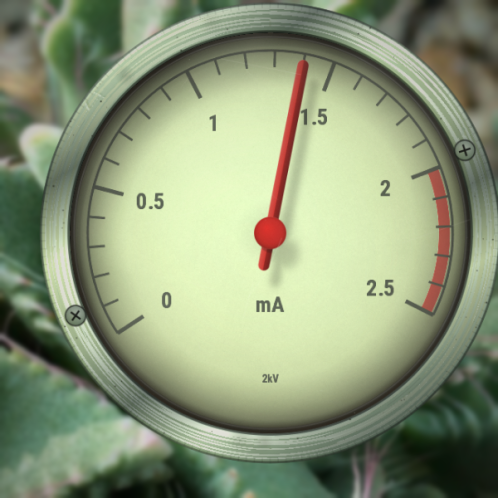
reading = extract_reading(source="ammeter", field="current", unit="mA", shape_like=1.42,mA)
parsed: 1.4,mA
